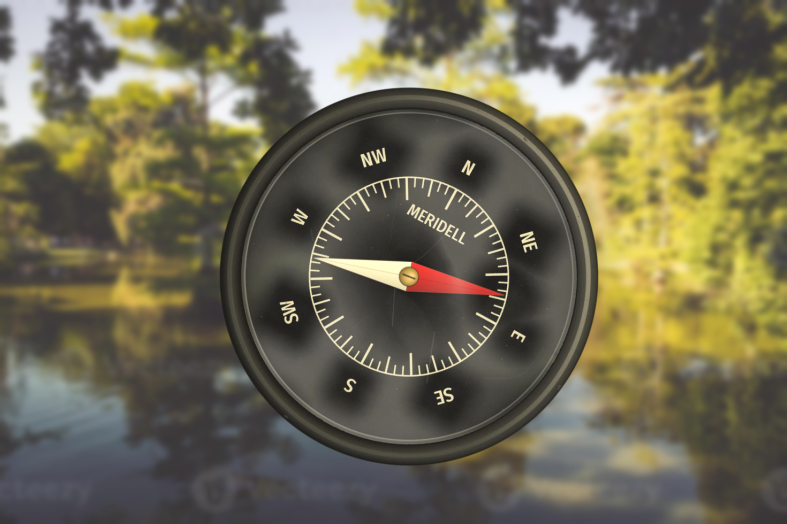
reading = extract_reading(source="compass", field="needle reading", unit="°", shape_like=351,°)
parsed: 72.5,°
